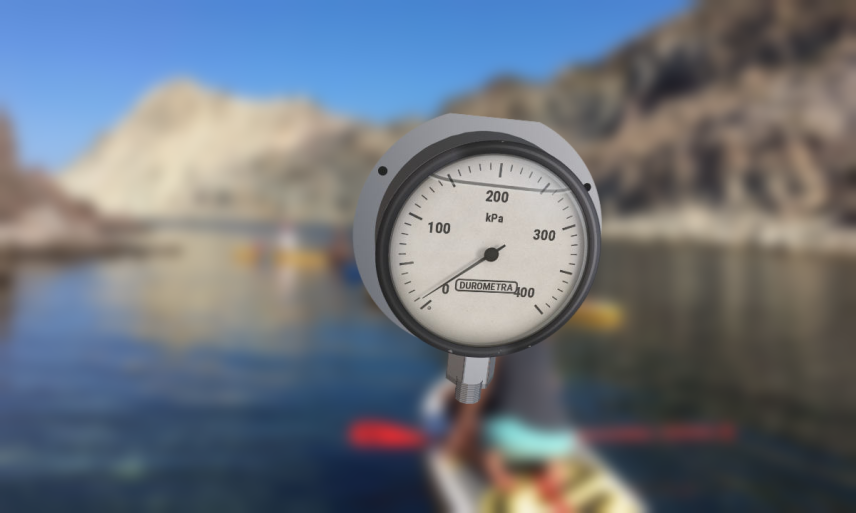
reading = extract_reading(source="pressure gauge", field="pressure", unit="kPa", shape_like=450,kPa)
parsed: 10,kPa
